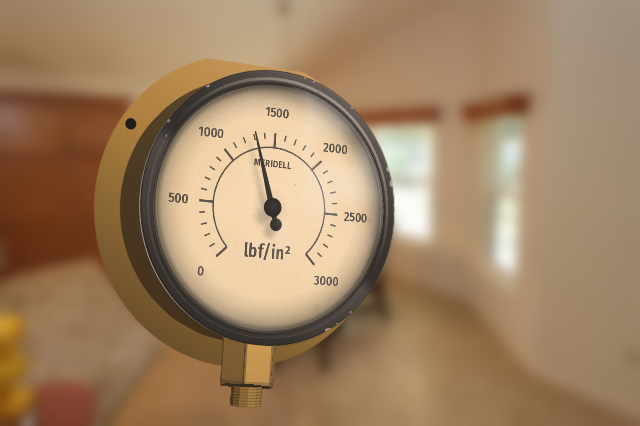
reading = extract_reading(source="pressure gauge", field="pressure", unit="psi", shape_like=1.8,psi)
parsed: 1300,psi
